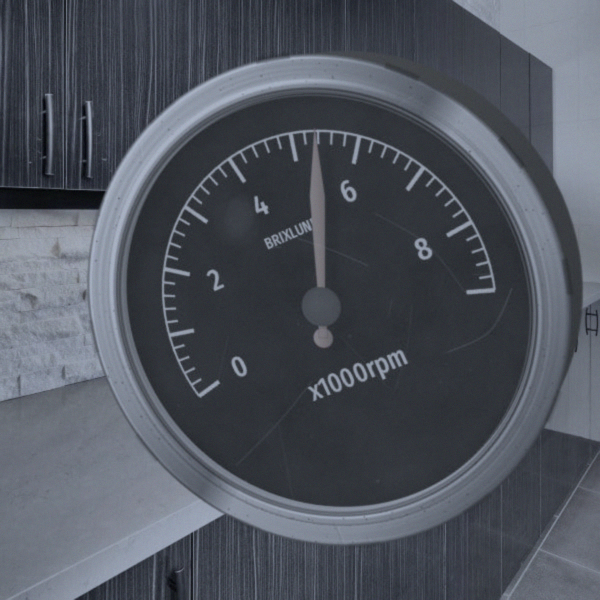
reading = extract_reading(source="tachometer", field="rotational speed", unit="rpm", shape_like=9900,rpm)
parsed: 5400,rpm
